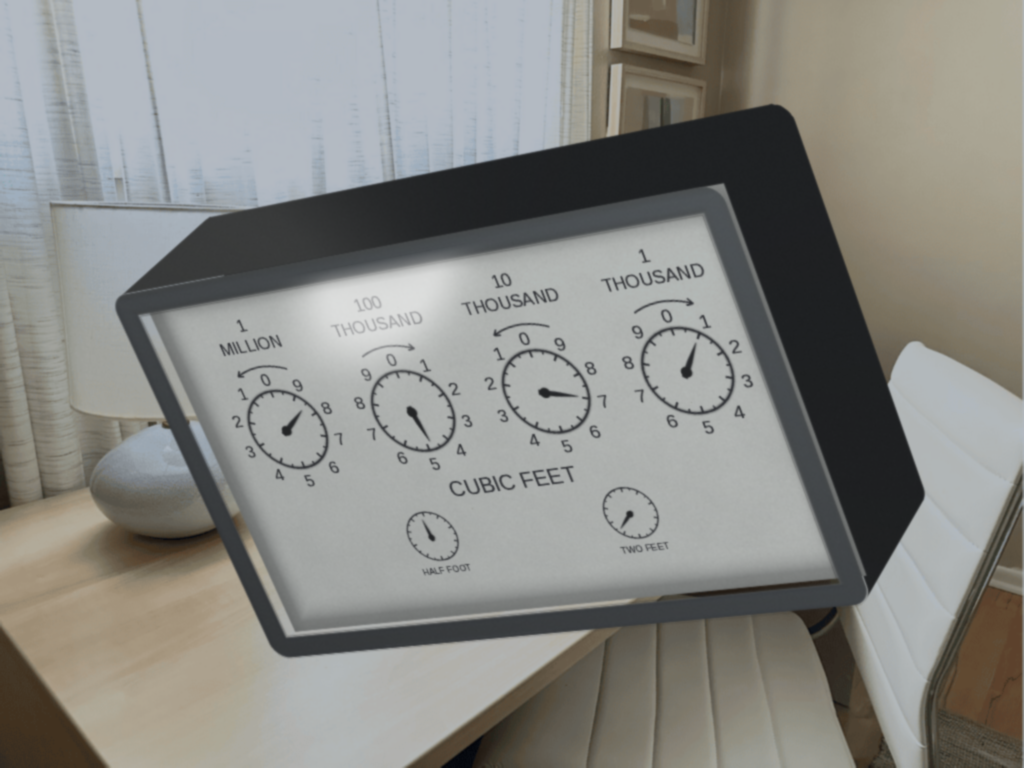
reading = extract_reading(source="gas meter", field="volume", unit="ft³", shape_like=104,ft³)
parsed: 847100,ft³
